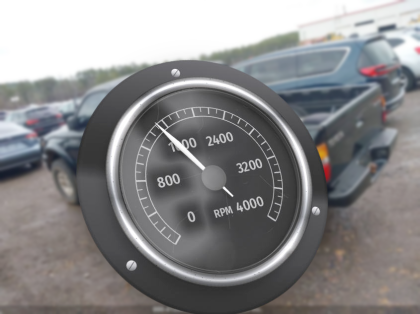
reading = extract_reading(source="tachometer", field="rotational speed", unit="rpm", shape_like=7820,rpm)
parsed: 1500,rpm
